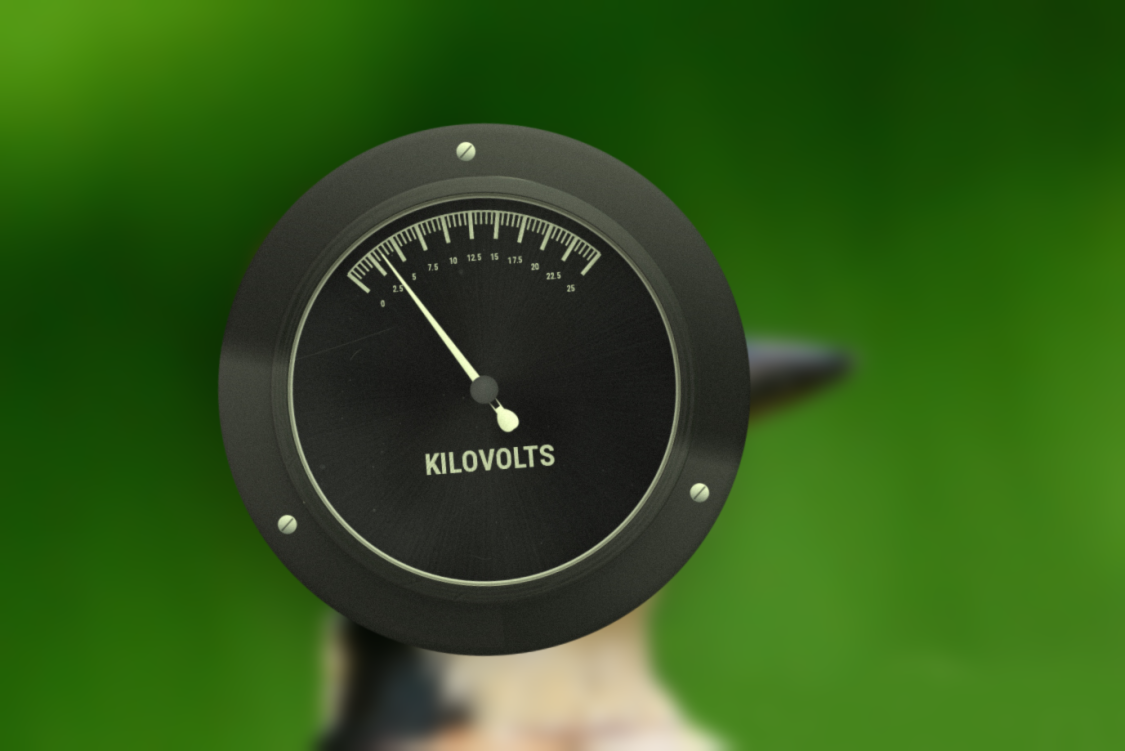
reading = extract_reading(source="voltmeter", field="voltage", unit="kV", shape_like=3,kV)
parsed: 3.5,kV
